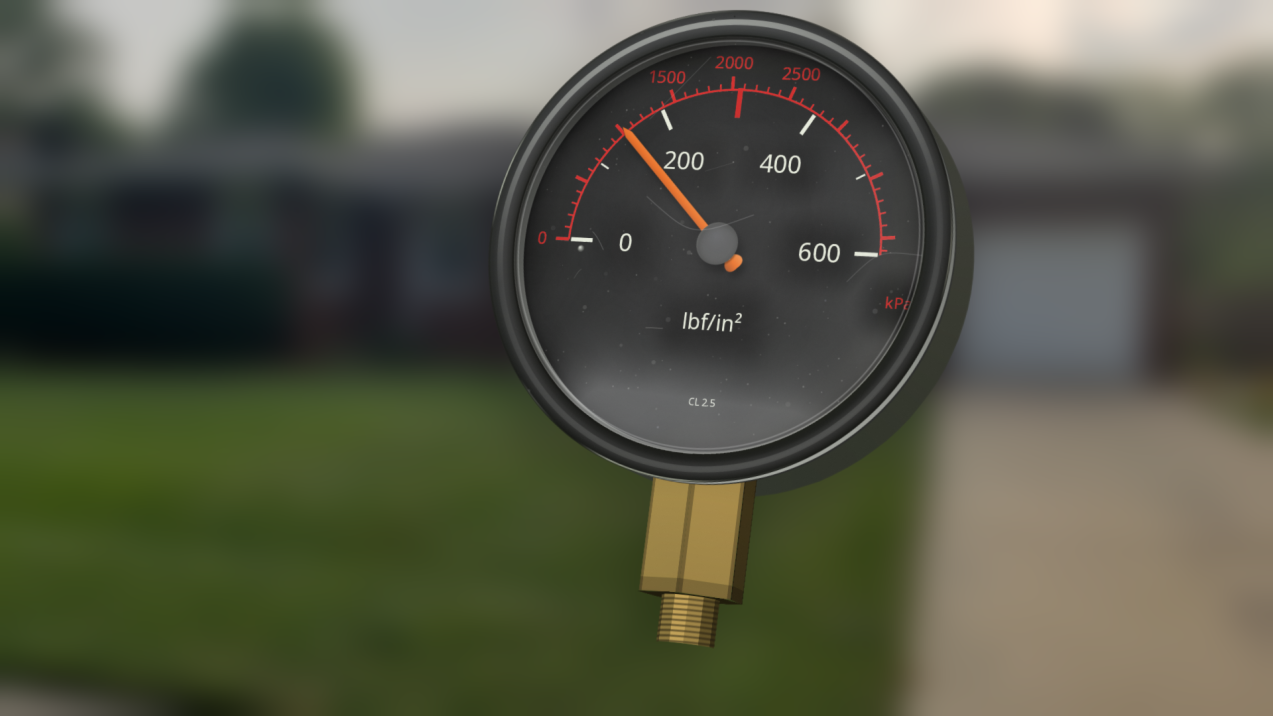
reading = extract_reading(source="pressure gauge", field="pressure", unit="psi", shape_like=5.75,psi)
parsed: 150,psi
